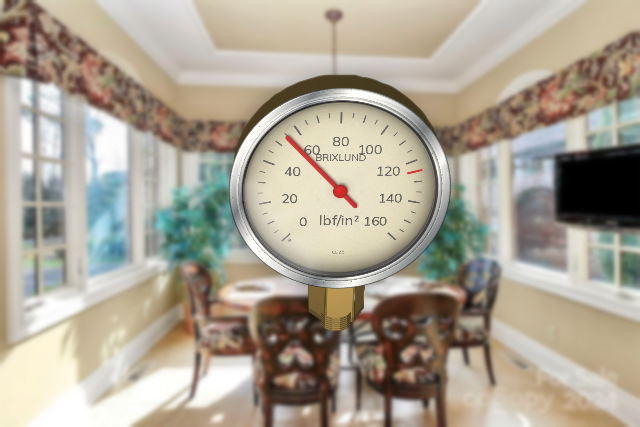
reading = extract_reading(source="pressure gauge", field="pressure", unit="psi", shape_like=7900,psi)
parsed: 55,psi
